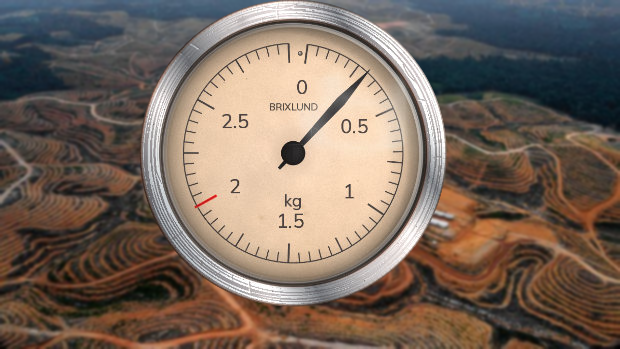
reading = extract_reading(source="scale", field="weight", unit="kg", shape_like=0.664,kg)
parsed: 0.3,kg
